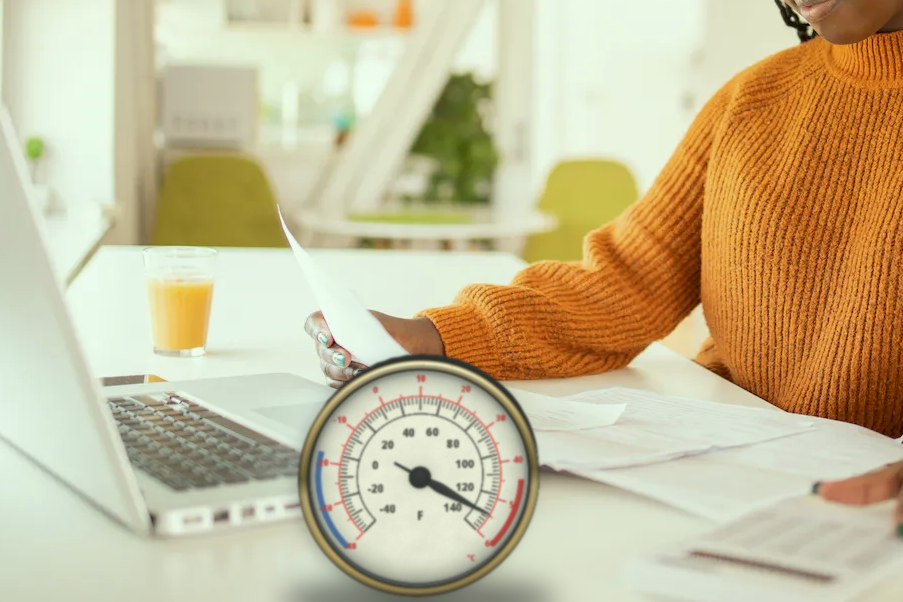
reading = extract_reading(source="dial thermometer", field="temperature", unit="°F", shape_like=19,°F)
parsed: 130,°F
